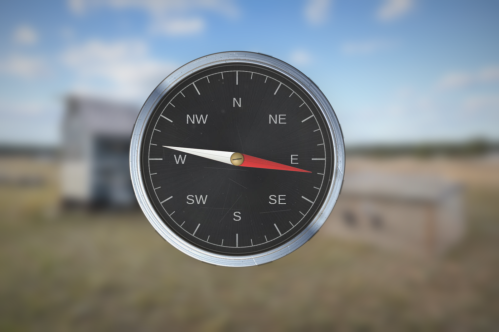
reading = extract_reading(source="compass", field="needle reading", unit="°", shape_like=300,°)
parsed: 100,°
